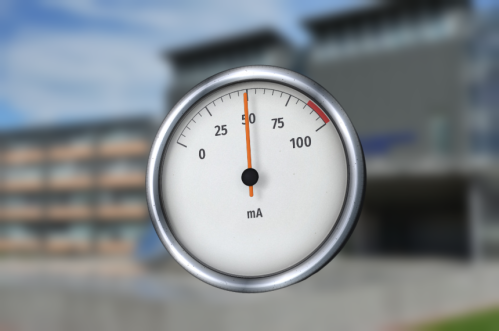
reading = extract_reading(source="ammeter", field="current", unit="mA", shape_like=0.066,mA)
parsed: 50,mA
